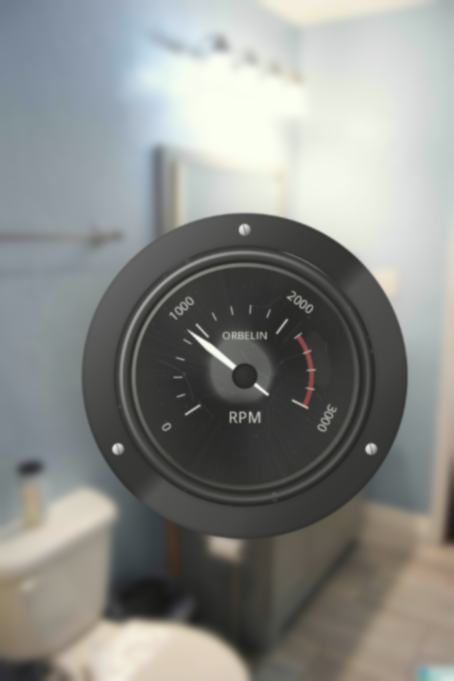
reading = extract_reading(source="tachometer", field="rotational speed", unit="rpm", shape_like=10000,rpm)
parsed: 900,rpm
